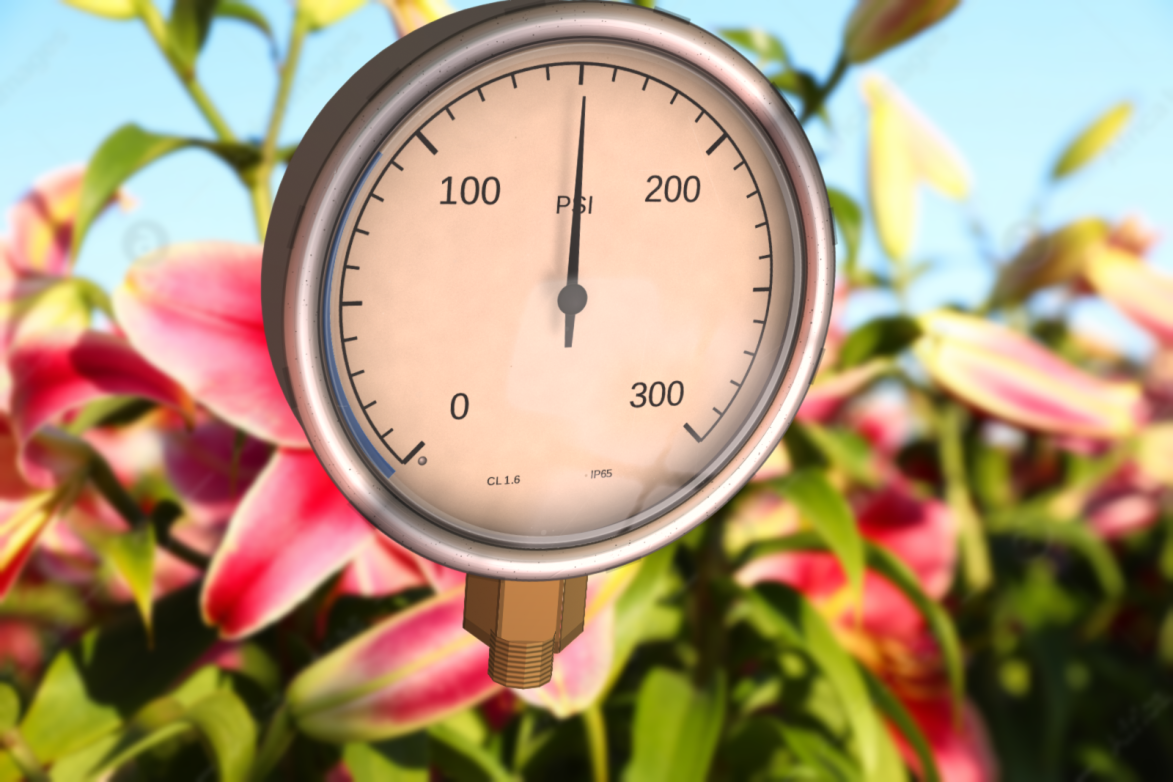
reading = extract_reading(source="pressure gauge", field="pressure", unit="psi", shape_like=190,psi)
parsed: 150,psi
